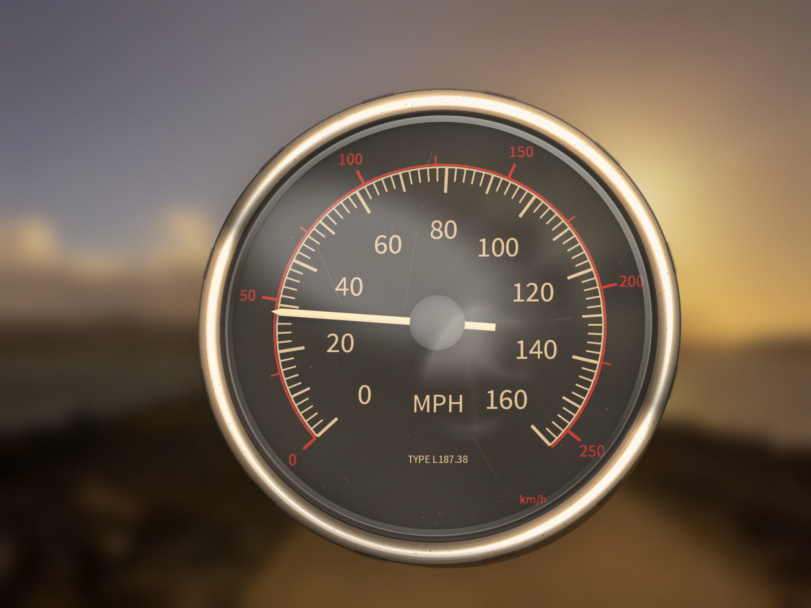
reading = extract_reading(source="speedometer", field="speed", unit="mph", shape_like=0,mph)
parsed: 28,mph
